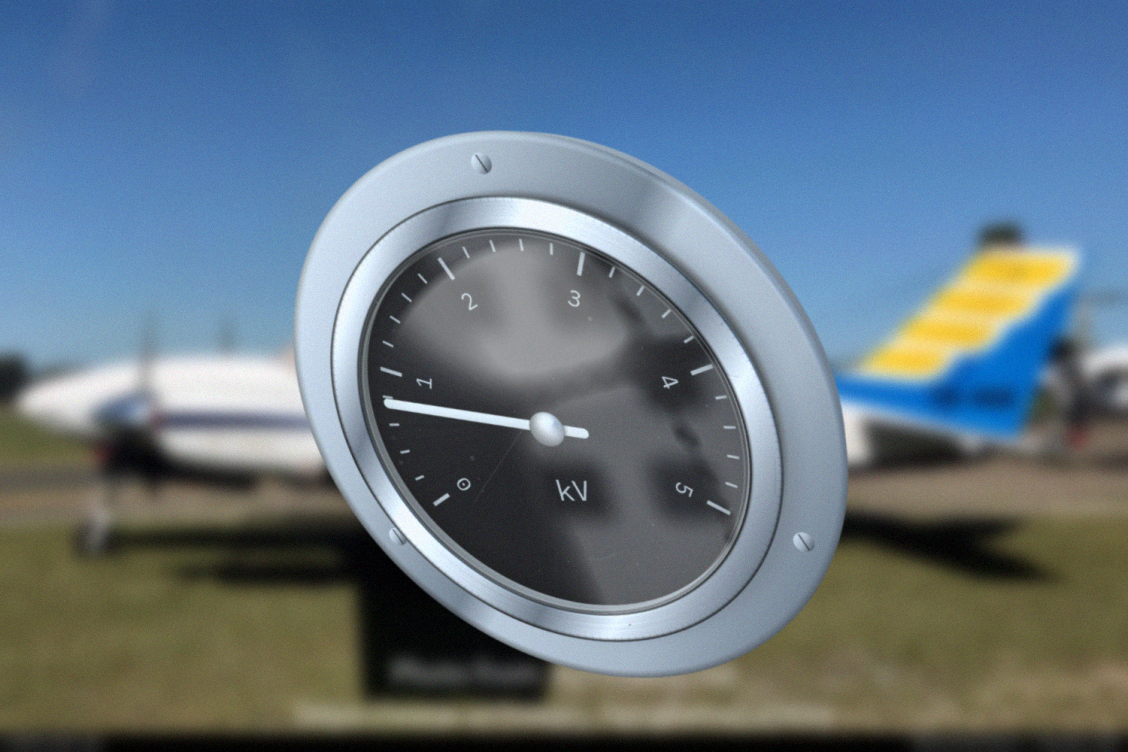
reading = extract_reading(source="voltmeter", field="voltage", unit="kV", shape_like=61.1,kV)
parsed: 0.8,kV
